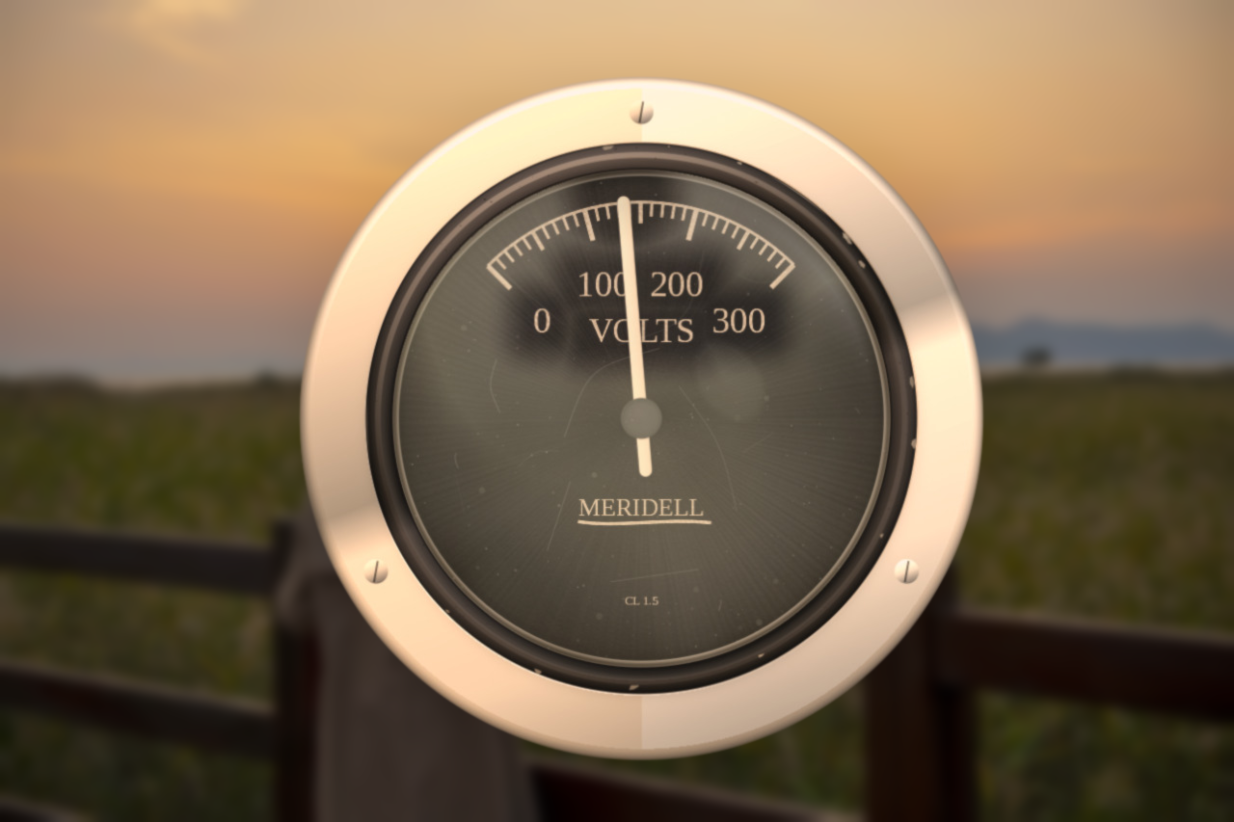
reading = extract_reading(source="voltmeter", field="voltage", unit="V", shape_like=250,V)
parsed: 135,V
